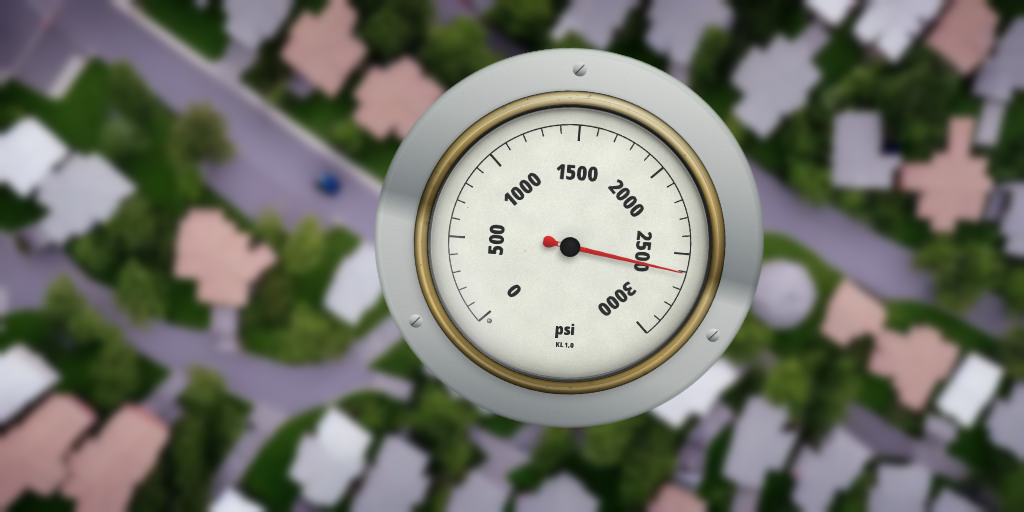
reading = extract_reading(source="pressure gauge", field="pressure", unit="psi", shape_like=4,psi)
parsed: 2600,psi
